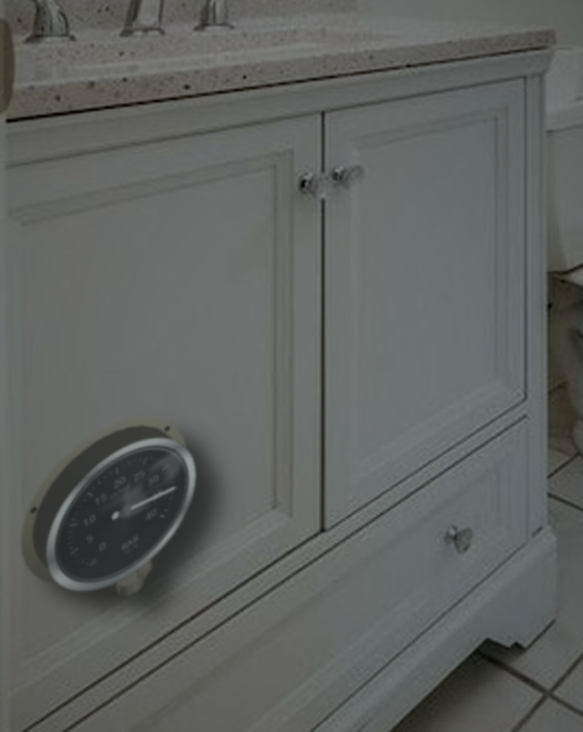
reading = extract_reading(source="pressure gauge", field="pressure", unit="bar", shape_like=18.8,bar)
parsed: 35,bar
